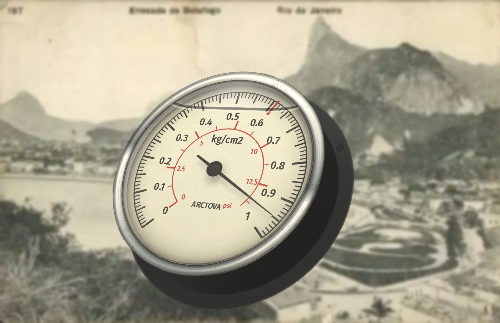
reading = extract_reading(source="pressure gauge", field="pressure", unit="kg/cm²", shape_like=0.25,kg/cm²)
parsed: 0.95,kg/cm²
